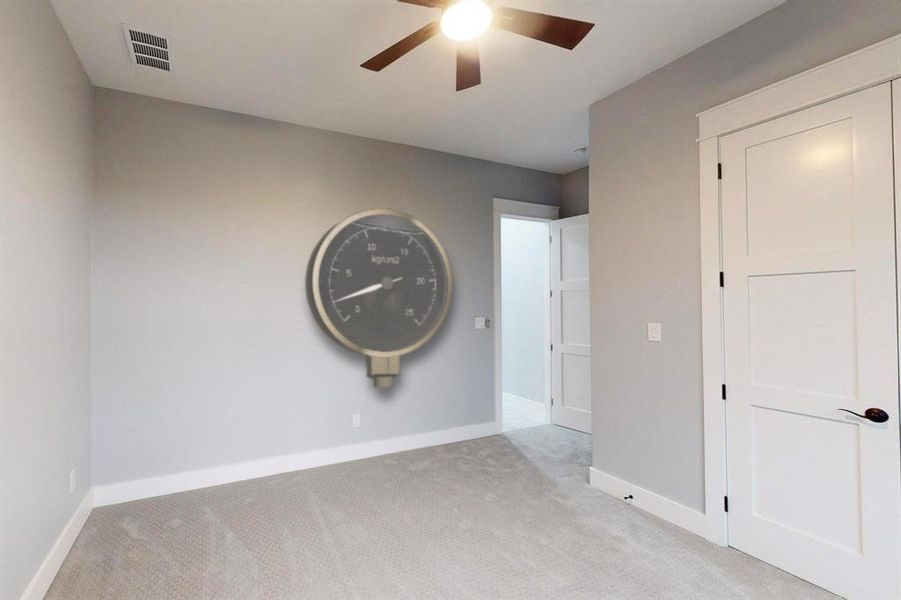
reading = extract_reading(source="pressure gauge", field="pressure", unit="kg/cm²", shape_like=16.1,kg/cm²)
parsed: 2,kg/cm²
